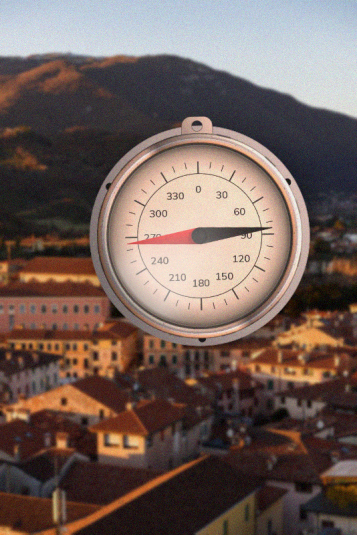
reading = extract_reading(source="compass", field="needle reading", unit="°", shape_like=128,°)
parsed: 265,°
